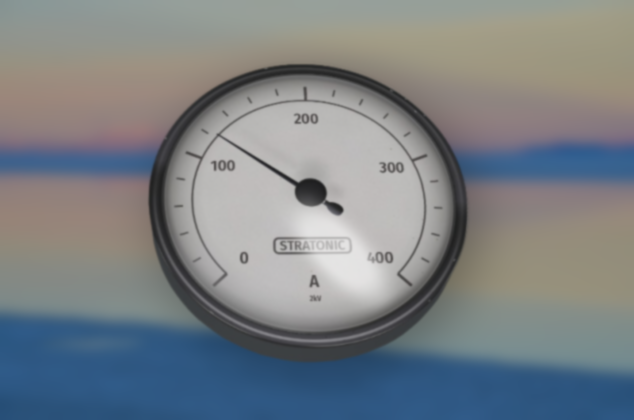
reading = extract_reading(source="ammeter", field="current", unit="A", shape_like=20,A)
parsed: 120,A
